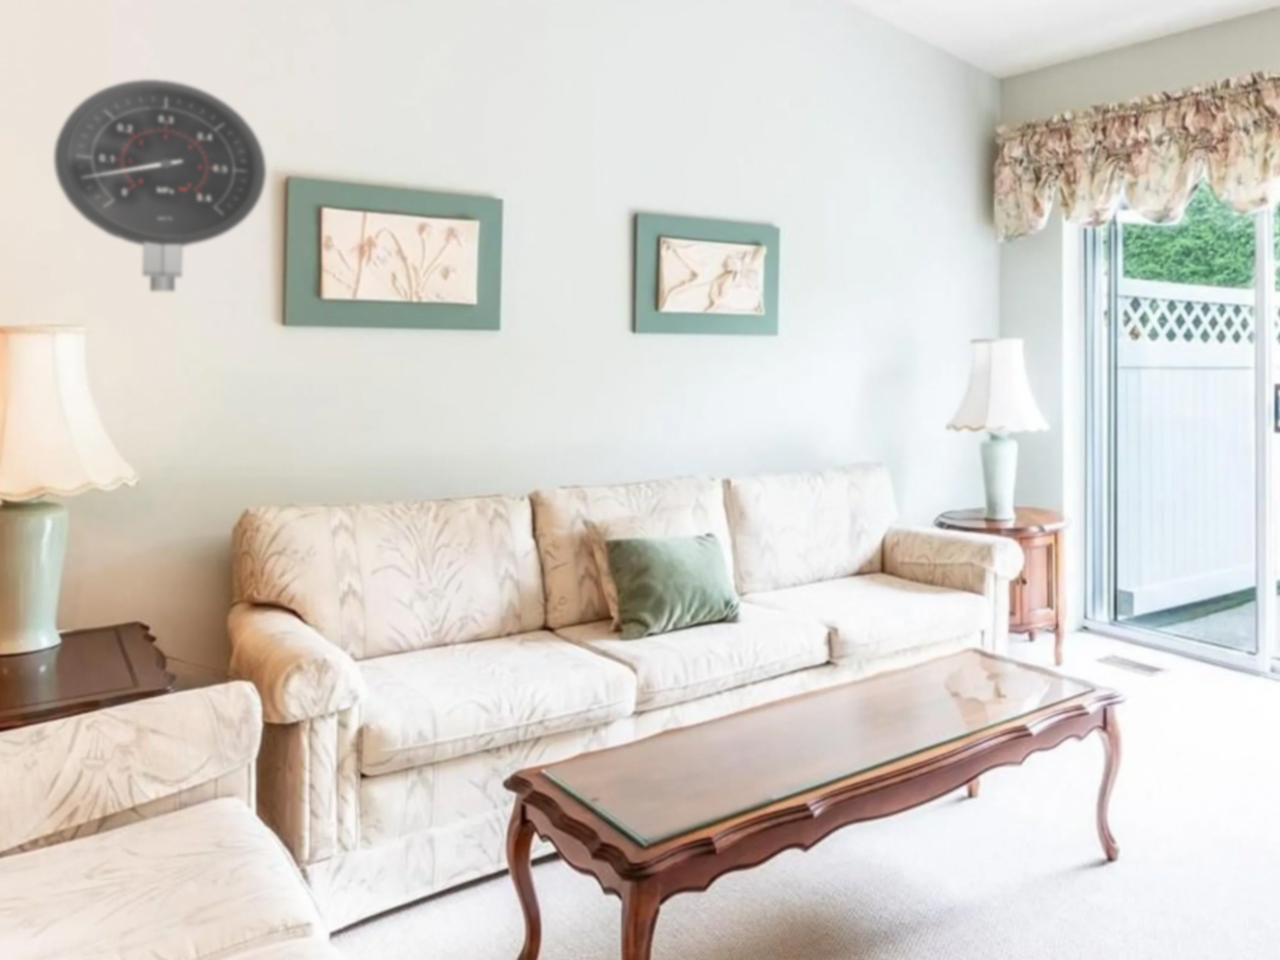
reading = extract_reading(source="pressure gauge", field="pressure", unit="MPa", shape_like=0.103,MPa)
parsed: 0.06,MPa
